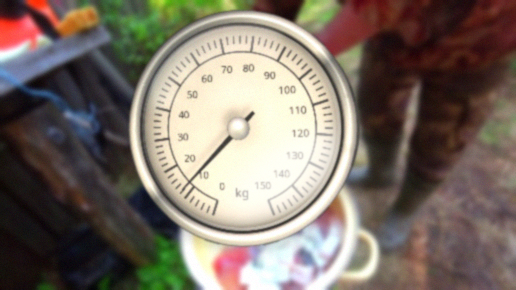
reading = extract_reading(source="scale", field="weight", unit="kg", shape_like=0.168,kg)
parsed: 12,kg
